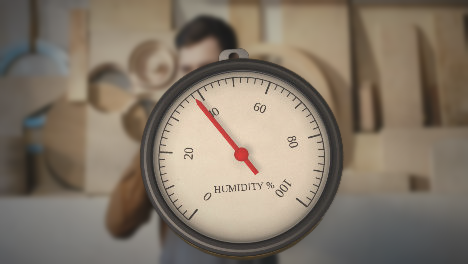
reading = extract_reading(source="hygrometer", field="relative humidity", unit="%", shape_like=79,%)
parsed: 38,%
